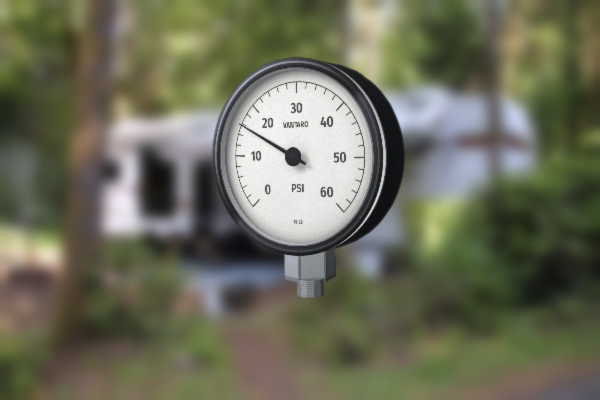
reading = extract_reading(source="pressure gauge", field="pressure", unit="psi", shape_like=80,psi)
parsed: 16,psi
